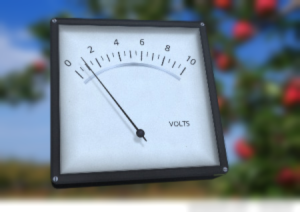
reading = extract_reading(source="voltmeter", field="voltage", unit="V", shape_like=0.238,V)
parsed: 1,V
